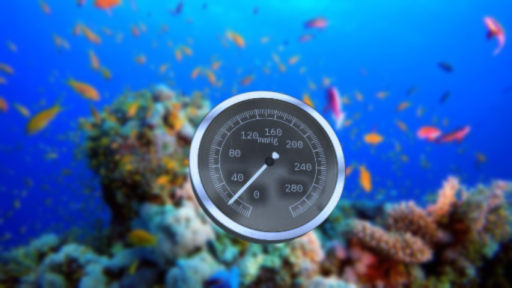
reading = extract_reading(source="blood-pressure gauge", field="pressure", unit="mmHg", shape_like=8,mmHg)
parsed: 20,mmHg
